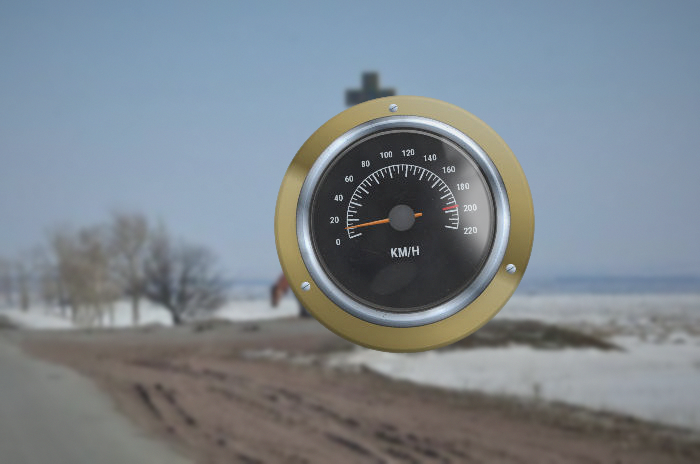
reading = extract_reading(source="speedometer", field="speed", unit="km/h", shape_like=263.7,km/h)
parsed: 10,km/h
